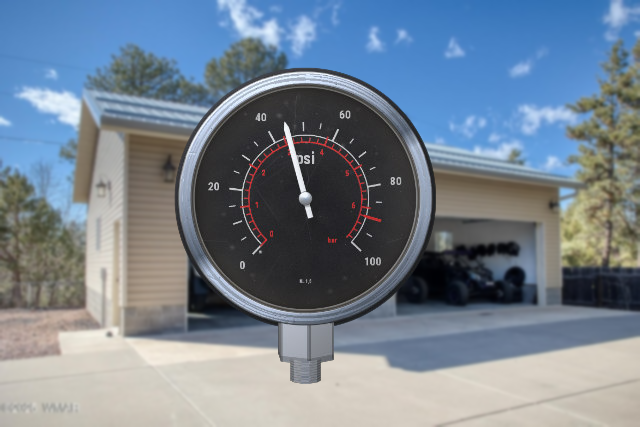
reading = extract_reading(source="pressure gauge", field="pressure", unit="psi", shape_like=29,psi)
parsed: 45,psi
